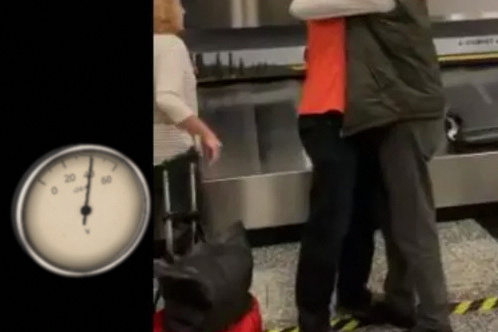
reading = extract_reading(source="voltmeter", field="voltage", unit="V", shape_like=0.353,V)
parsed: 40,V
